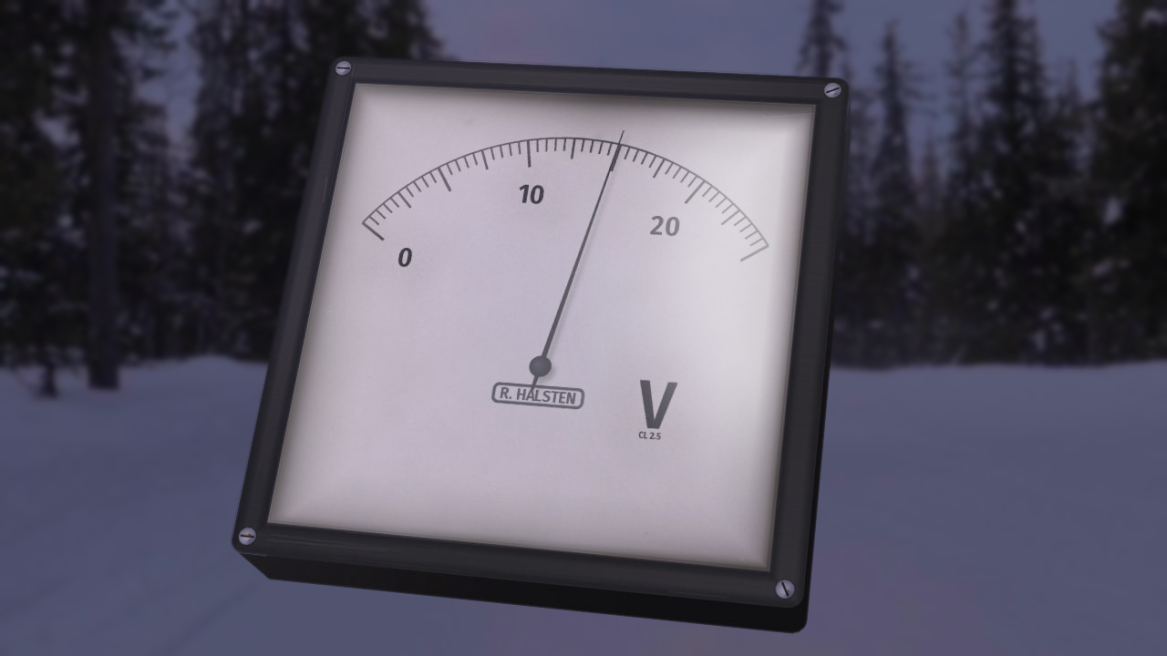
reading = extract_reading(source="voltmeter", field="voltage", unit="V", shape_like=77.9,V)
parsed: 15,V
